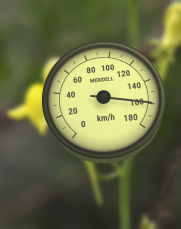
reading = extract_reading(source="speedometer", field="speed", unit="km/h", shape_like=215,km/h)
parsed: 160,km/h
